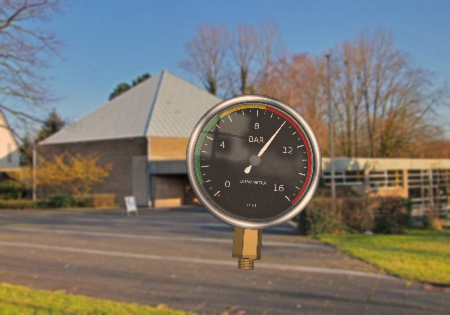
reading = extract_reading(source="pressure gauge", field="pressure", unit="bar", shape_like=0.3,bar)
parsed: 10,bar
